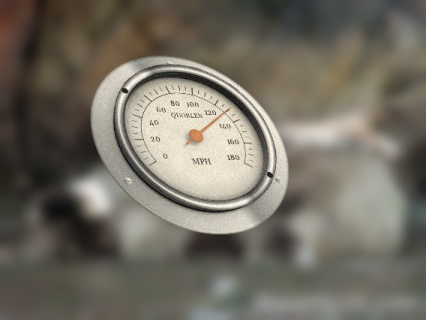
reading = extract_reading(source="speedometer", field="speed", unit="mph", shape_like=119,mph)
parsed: 130,mph
